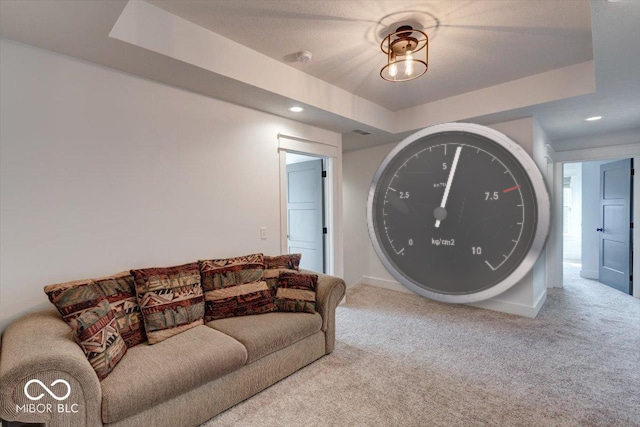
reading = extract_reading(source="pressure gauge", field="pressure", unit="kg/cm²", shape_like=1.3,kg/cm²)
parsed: 5.5,kg/cm²
